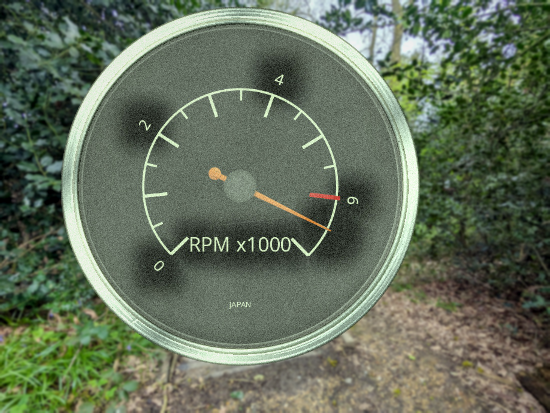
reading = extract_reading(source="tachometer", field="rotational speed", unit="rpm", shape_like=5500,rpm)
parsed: 6500,rpm
